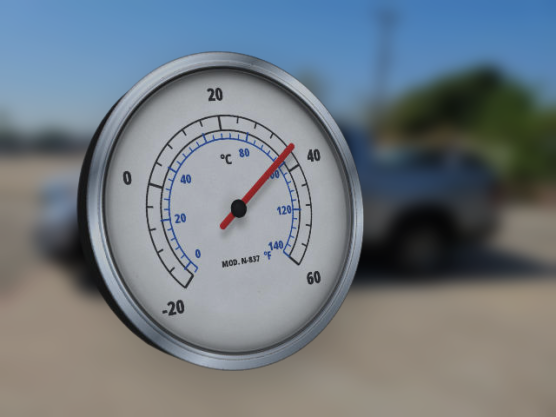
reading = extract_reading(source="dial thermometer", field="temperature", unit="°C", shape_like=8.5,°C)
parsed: 36,°C
